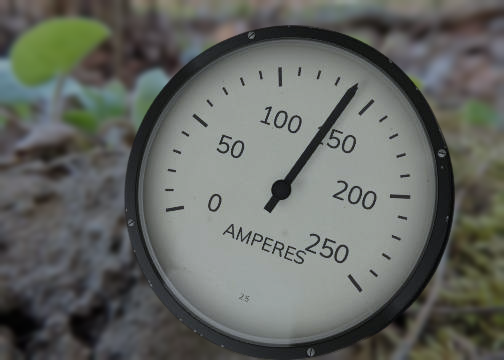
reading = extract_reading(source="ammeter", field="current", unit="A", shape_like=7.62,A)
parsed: 140,A
